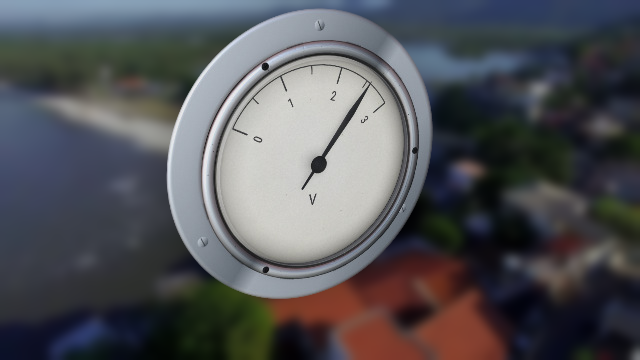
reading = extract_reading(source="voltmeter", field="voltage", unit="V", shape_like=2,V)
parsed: 2.5,V
